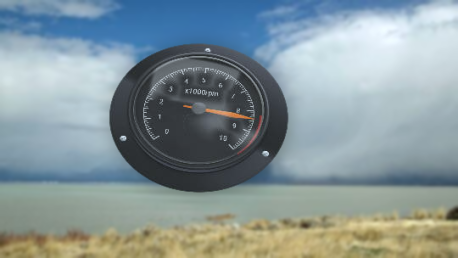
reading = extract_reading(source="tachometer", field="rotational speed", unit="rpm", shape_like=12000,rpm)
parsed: 8500,rpm
